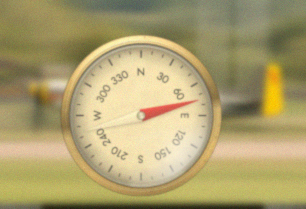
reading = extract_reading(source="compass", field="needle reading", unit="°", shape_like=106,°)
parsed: 75,°
